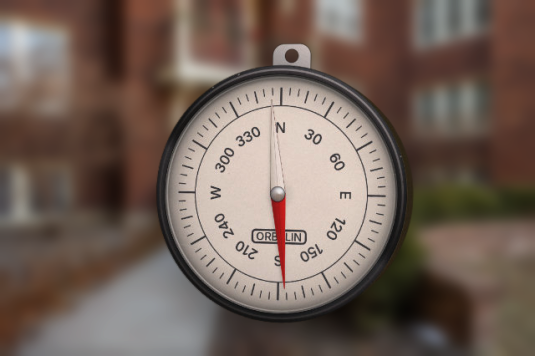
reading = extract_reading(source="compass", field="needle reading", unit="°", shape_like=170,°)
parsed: 175,°
